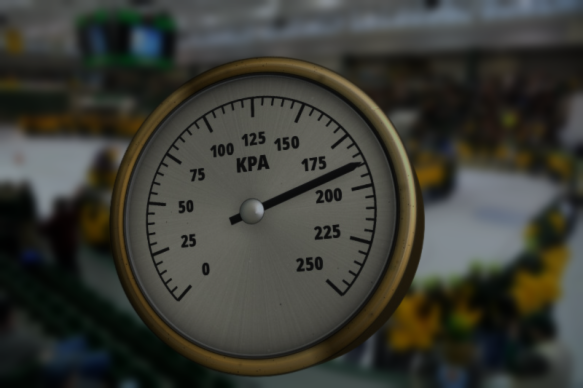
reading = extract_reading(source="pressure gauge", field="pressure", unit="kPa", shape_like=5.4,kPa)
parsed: 190,kPa
